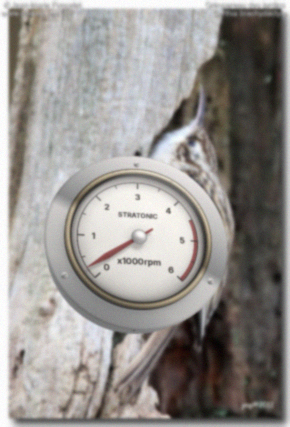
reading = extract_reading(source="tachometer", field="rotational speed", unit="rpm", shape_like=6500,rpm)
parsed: 250,rpm
